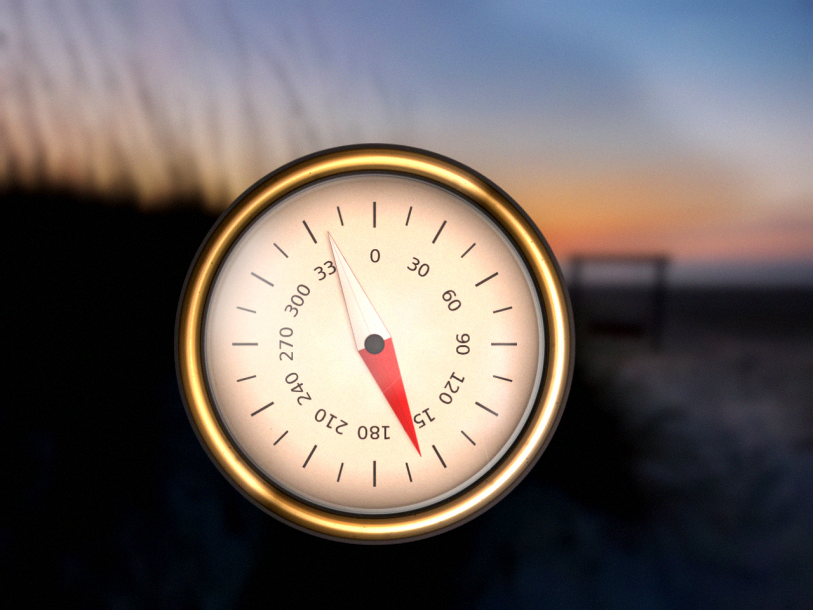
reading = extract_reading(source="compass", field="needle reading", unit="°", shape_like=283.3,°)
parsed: 157.5,°
